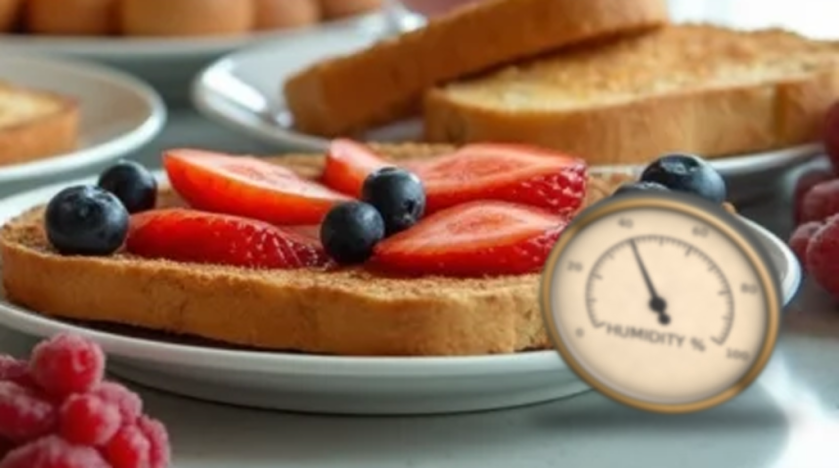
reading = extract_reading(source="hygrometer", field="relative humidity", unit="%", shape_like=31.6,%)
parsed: 40,%
